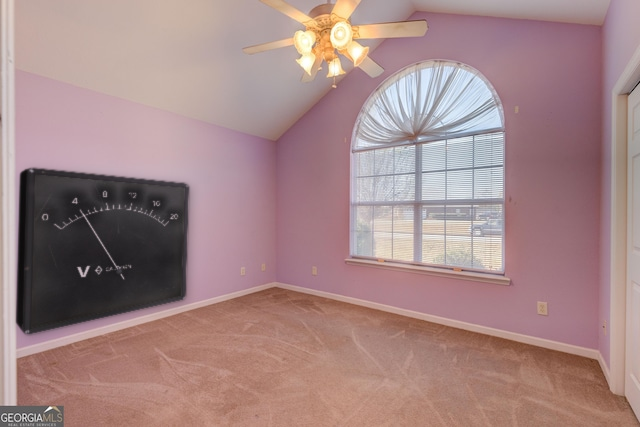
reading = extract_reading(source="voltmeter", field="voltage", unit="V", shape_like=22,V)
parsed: 4,V
